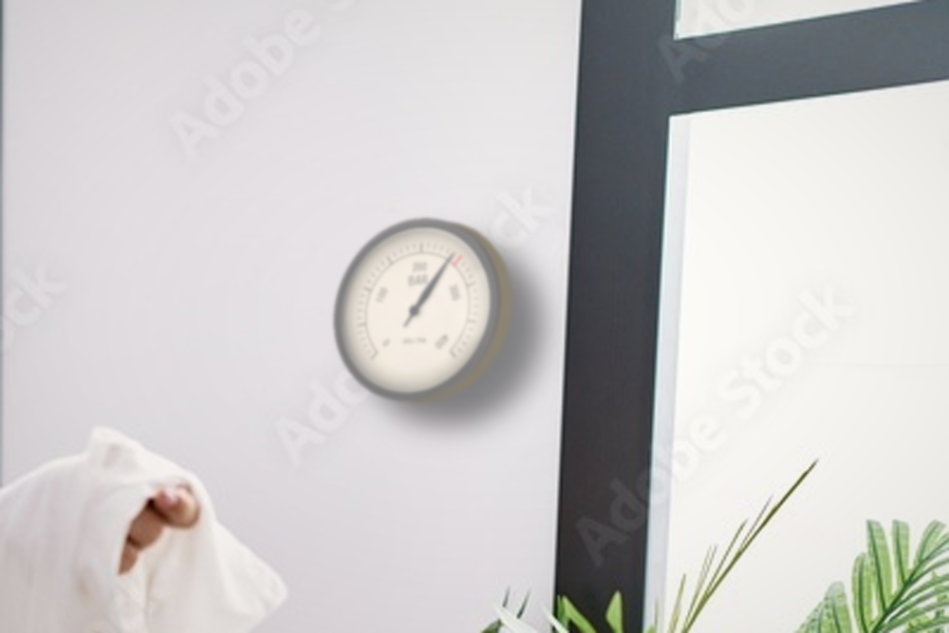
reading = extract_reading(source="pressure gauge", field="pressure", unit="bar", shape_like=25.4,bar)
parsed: 250,bar
